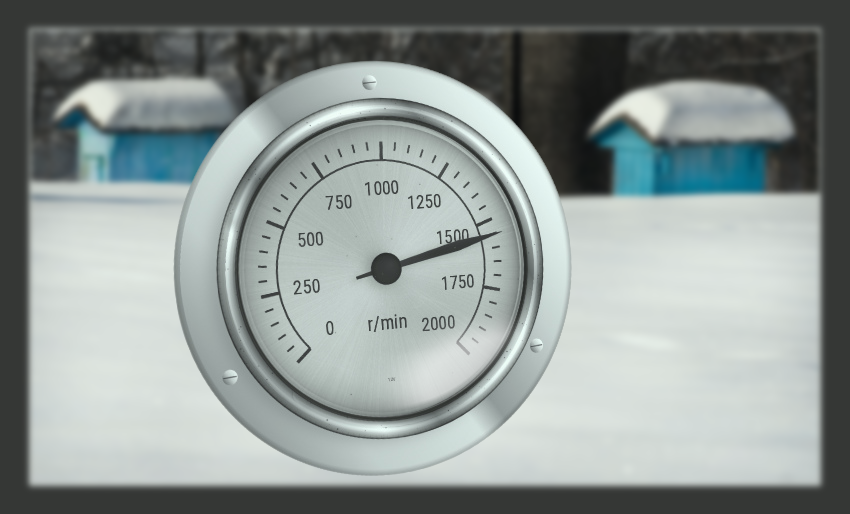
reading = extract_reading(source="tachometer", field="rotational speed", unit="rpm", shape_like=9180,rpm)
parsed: 1550,rpm
